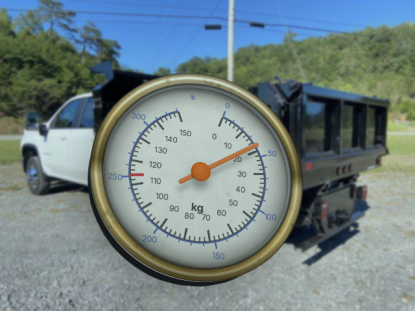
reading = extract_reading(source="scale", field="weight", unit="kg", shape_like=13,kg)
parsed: 18,kg
